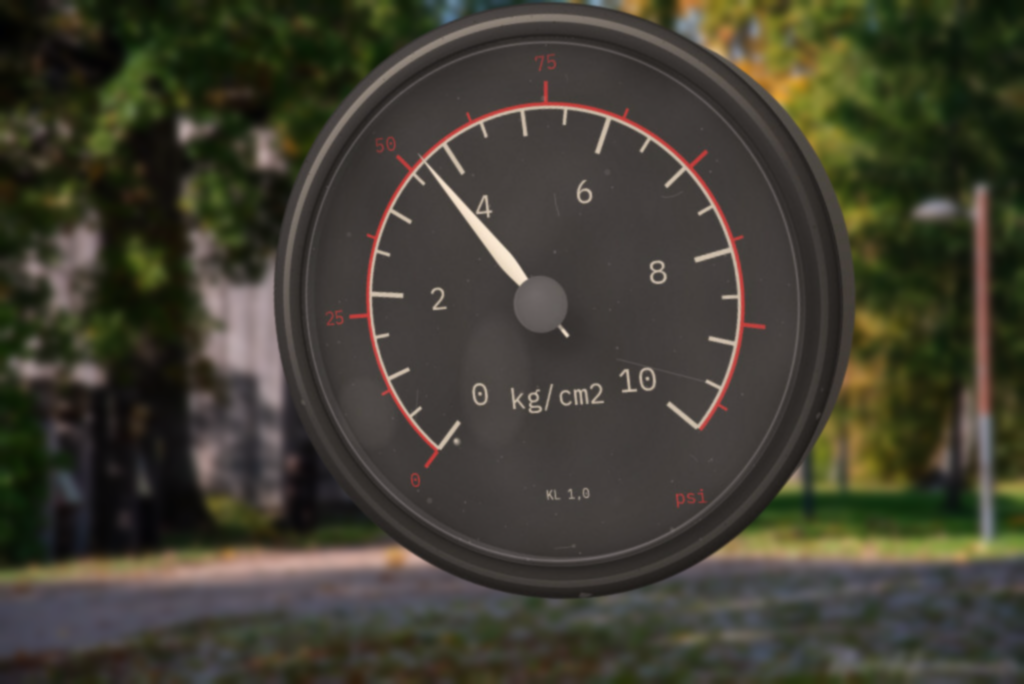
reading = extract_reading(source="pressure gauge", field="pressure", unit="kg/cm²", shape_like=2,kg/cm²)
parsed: 3.75,kg/cm²
